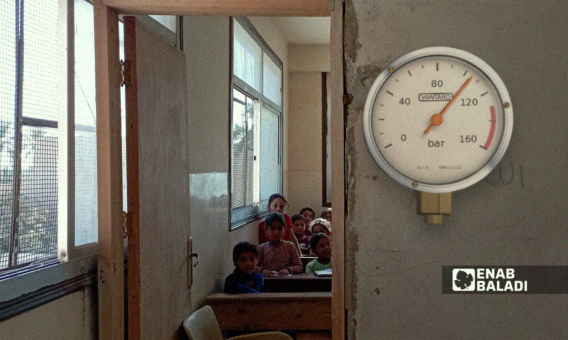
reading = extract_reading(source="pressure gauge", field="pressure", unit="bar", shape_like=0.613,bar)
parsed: 105,bar
